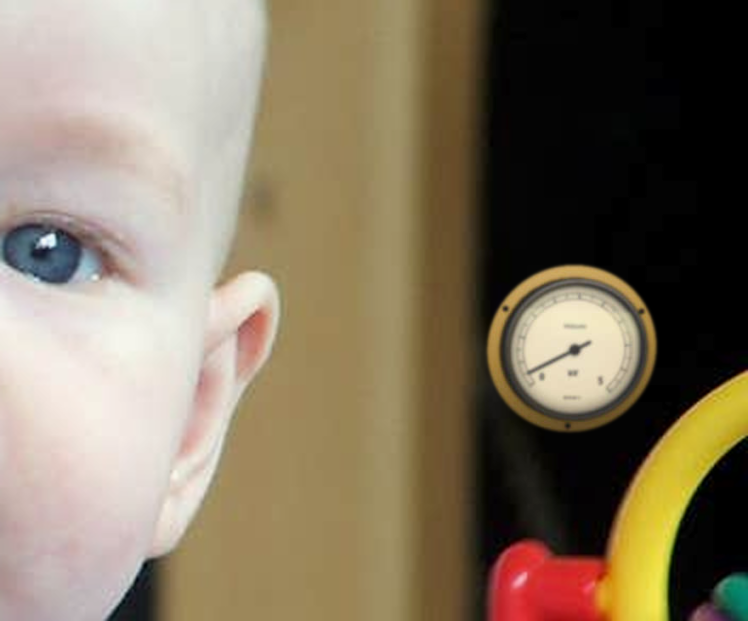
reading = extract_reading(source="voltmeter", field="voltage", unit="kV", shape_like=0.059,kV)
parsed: 0.25,kV
